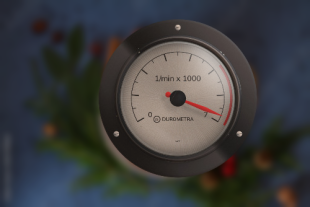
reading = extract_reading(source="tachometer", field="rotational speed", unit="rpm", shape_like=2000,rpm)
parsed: 6750,rpm
